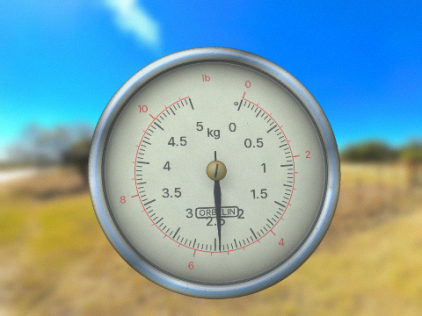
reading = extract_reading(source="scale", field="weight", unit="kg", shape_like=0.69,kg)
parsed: 2.45,kg
